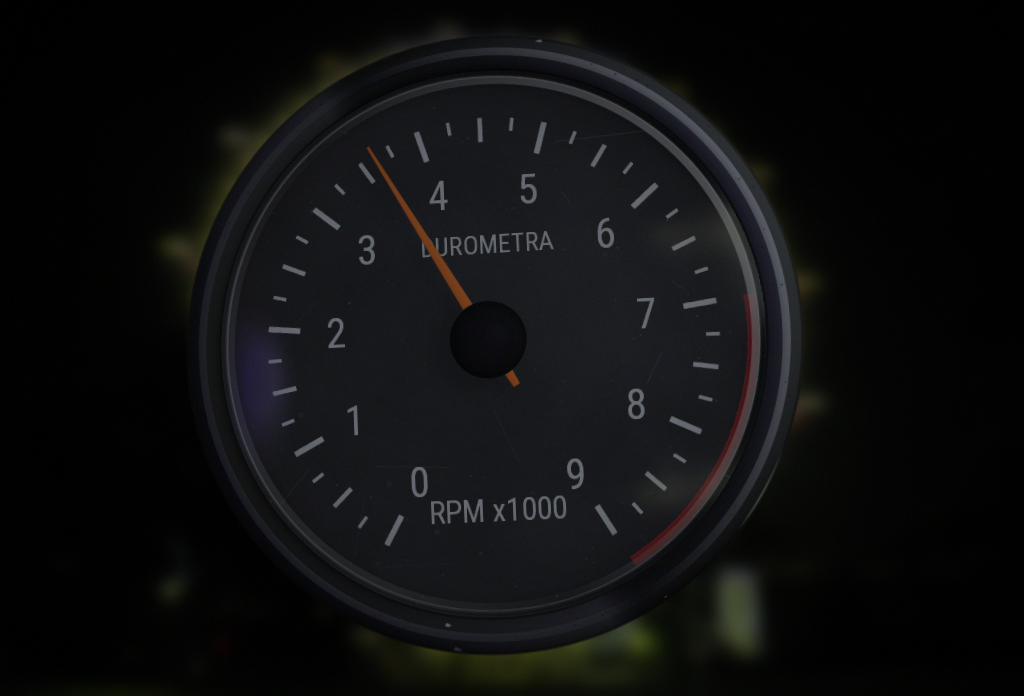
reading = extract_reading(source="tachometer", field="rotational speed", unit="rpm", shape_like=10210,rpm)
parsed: 3625,rpm
